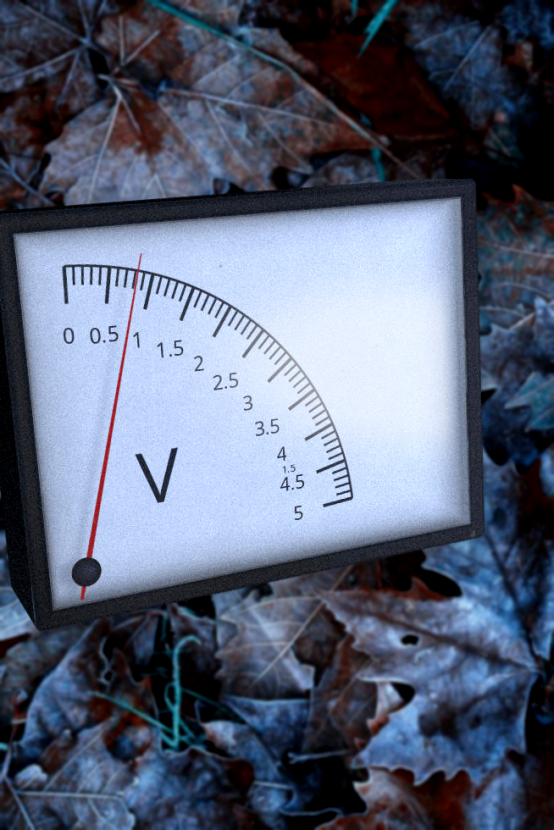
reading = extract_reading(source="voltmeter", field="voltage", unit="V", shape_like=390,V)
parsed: 0.8,V
